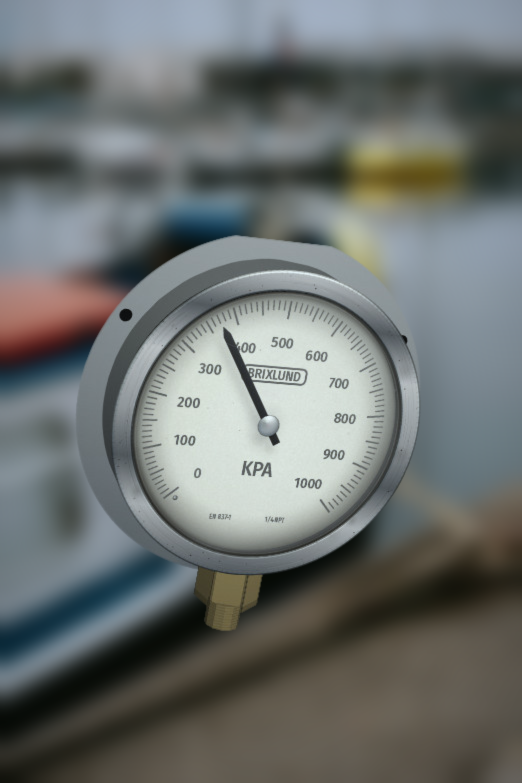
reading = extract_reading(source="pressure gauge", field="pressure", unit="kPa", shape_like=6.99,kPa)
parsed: 370,kPa
